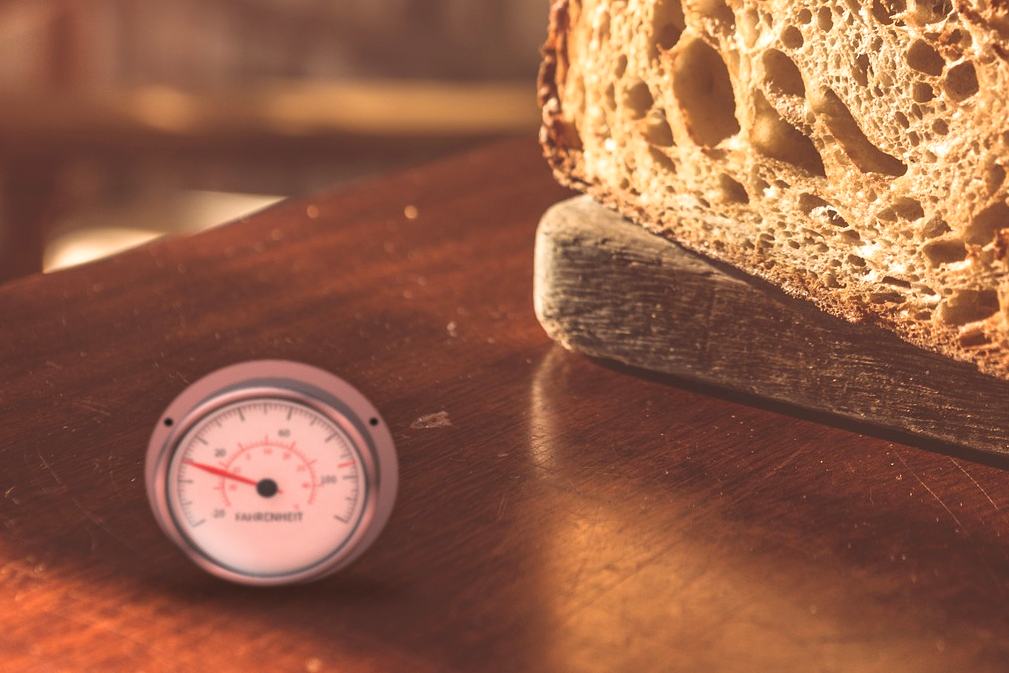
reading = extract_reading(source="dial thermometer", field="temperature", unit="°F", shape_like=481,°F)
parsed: 10,°F
